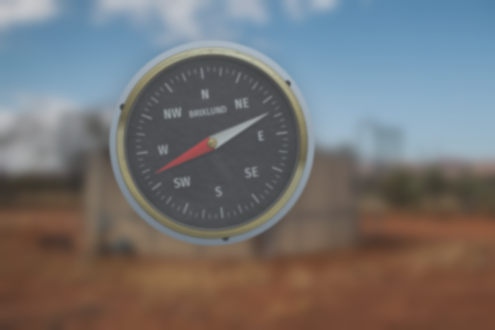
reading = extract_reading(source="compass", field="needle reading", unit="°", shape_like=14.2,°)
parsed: 250,°
